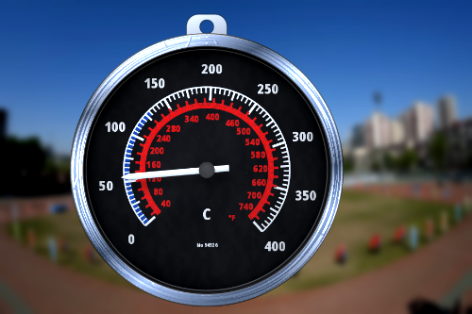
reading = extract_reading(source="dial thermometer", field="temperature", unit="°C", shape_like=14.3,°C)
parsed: 55,°C
